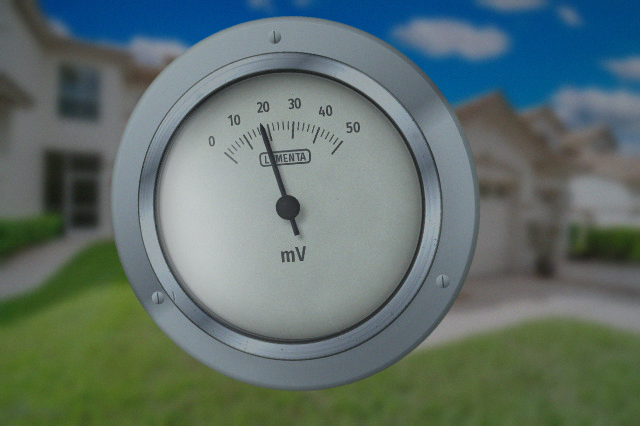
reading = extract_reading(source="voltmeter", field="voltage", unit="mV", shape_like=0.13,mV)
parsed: 18,mV
